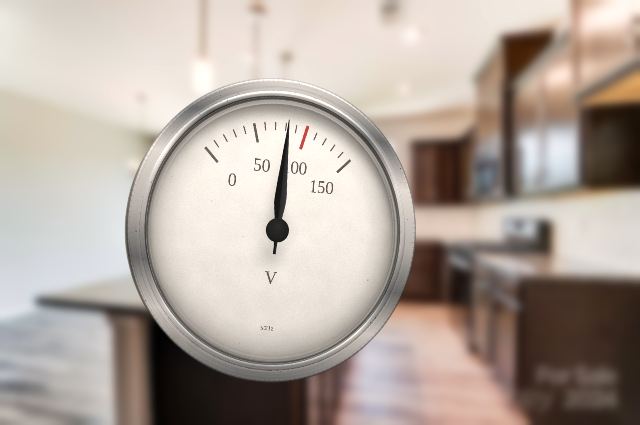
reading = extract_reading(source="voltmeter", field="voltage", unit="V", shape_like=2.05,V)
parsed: 80,V
